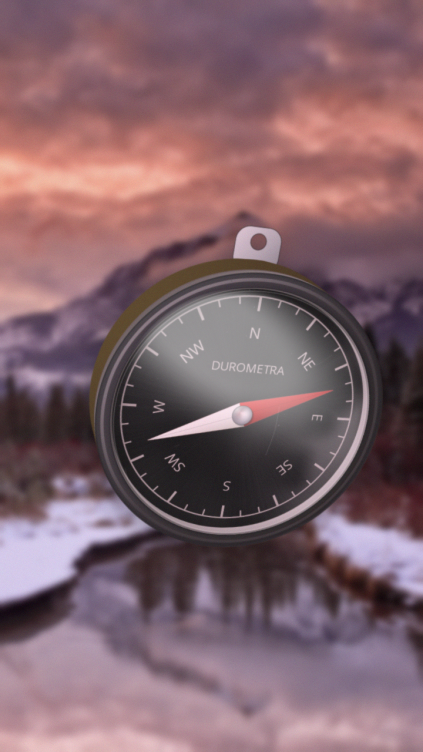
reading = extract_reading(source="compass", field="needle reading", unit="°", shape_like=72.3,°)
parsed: 70,°
